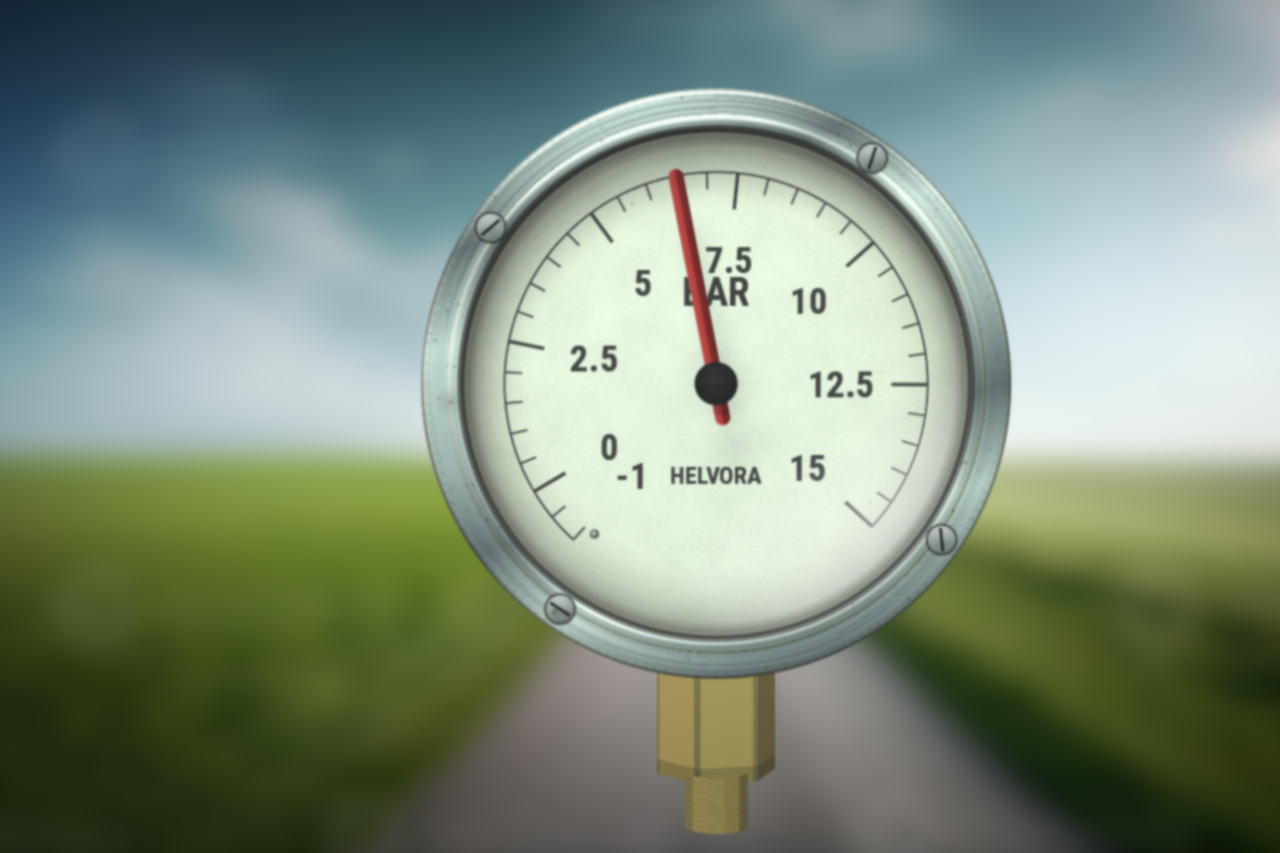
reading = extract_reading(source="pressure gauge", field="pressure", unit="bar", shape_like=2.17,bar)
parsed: 6.5,bar
